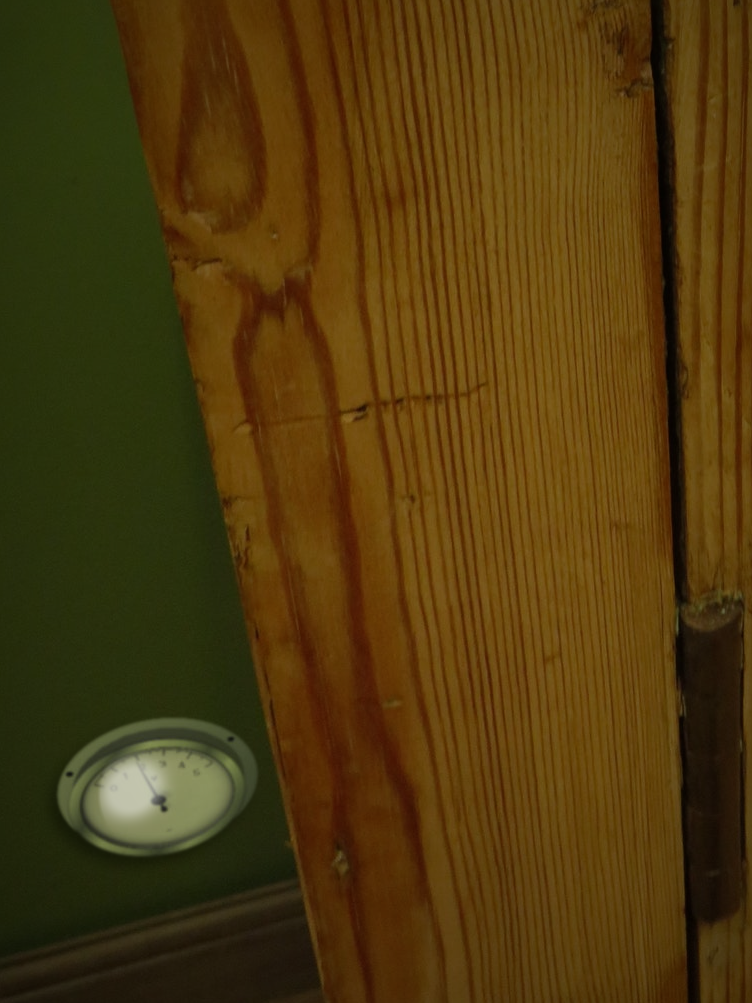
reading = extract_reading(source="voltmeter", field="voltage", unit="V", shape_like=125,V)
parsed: 2,V
